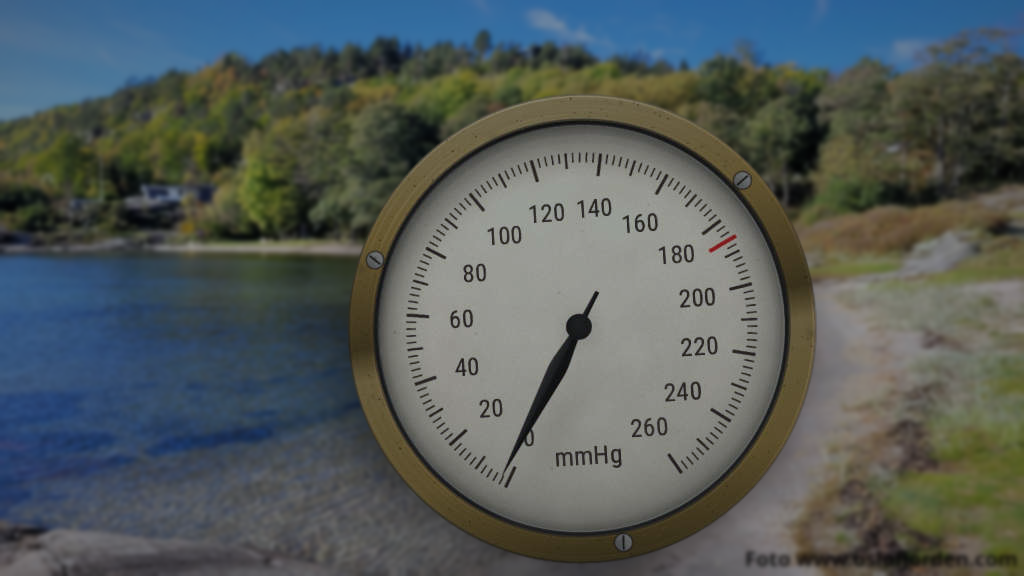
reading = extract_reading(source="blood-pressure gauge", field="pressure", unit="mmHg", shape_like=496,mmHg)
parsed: 2,mmHg
